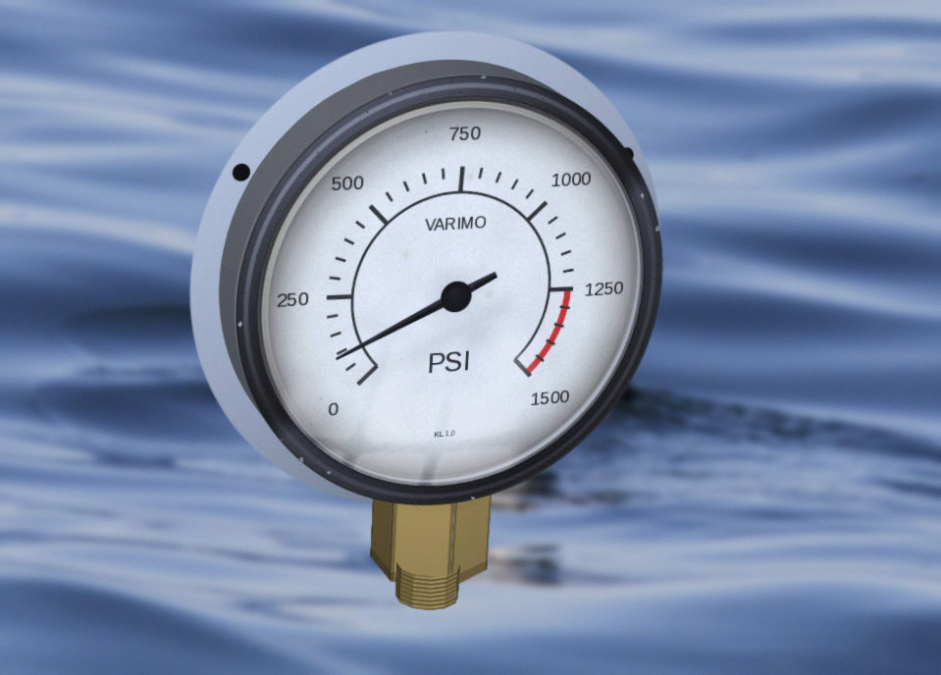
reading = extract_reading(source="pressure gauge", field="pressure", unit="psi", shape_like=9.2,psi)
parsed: 100,psi
